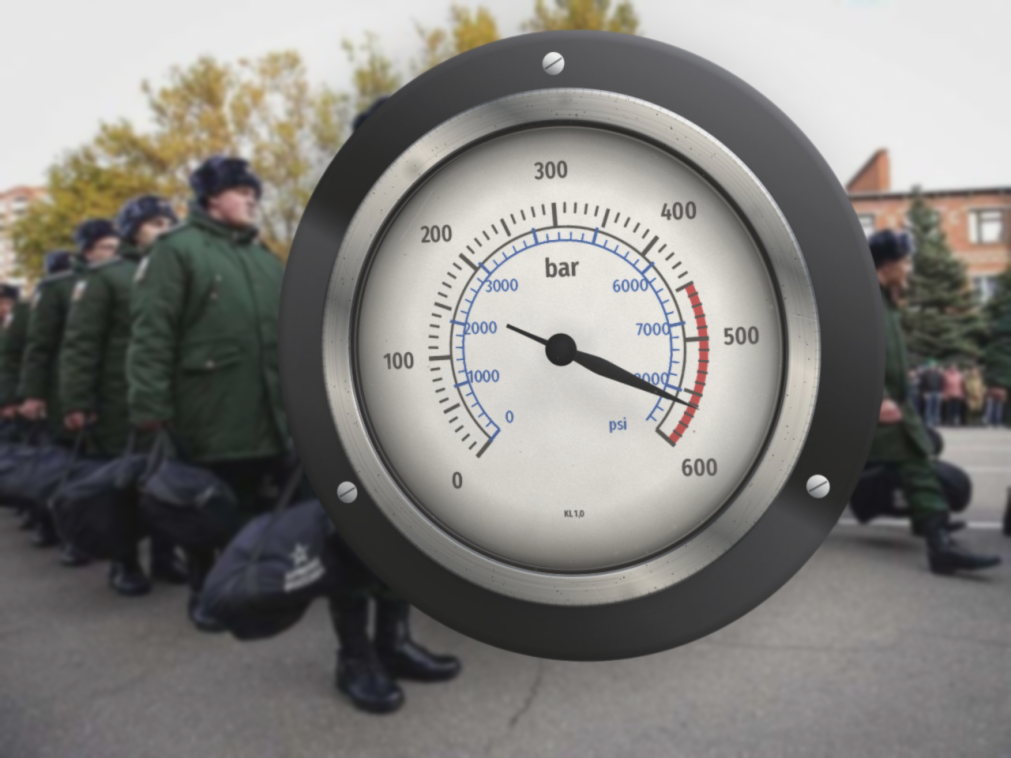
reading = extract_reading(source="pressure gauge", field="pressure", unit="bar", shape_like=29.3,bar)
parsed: 560,bar
